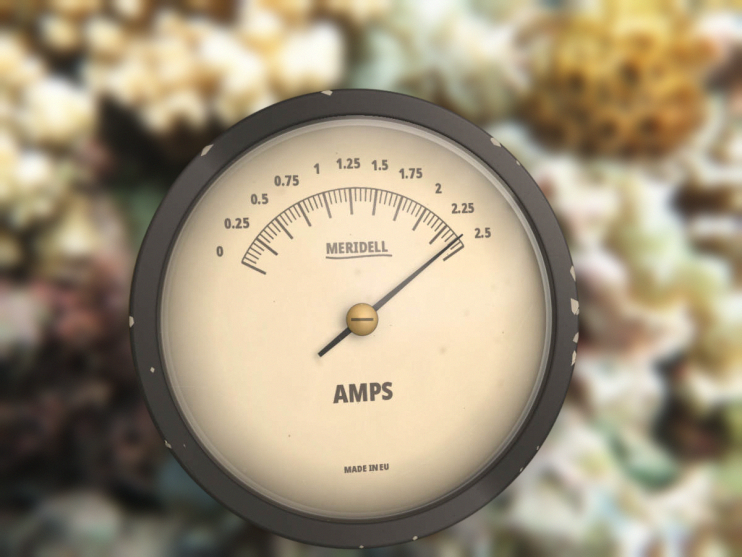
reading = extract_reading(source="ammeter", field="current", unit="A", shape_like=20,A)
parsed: 2.4,A
